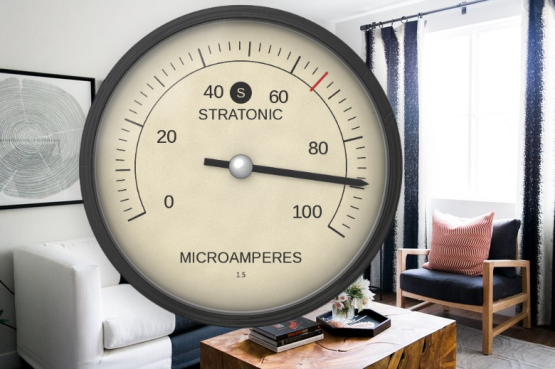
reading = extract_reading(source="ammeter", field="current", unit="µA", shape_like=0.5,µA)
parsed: 89,µA
